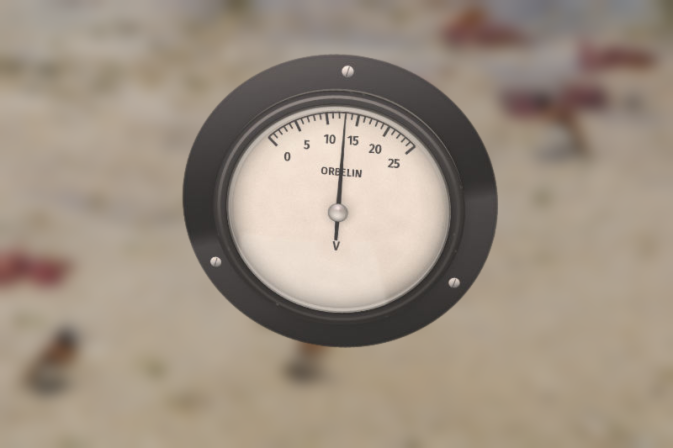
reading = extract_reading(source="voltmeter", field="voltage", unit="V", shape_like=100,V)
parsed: 13,V
